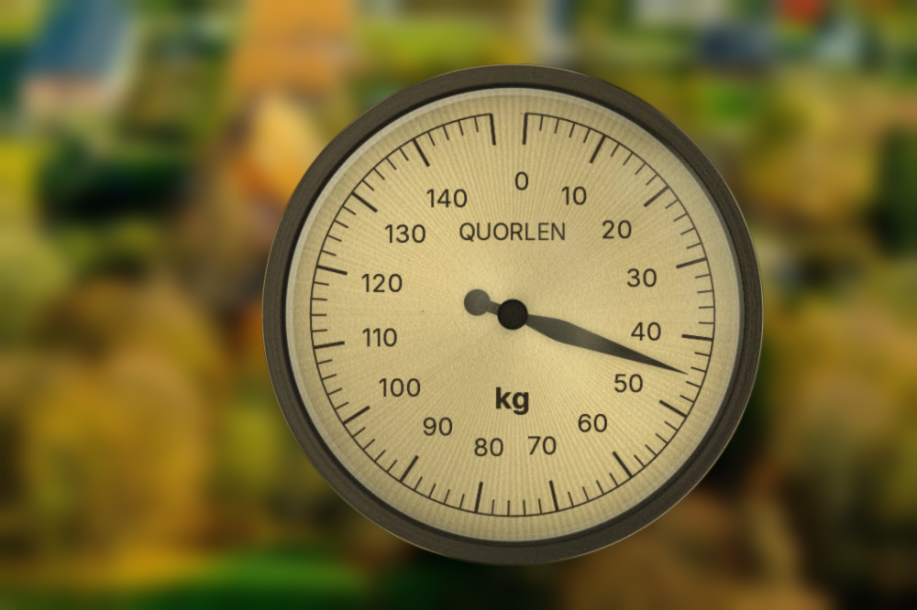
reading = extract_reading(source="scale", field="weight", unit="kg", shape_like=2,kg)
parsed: 45,kg
